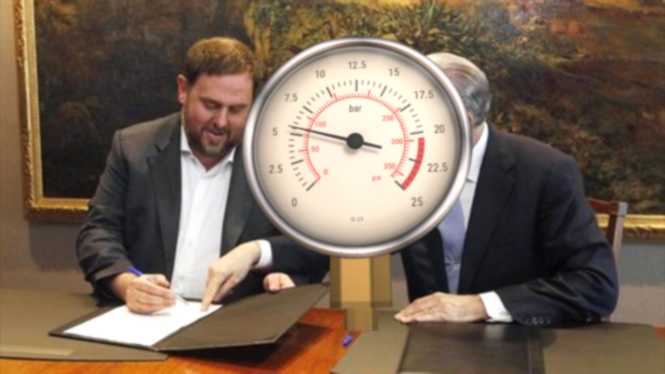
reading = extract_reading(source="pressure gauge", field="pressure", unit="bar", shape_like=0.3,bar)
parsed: 5.5,bar
